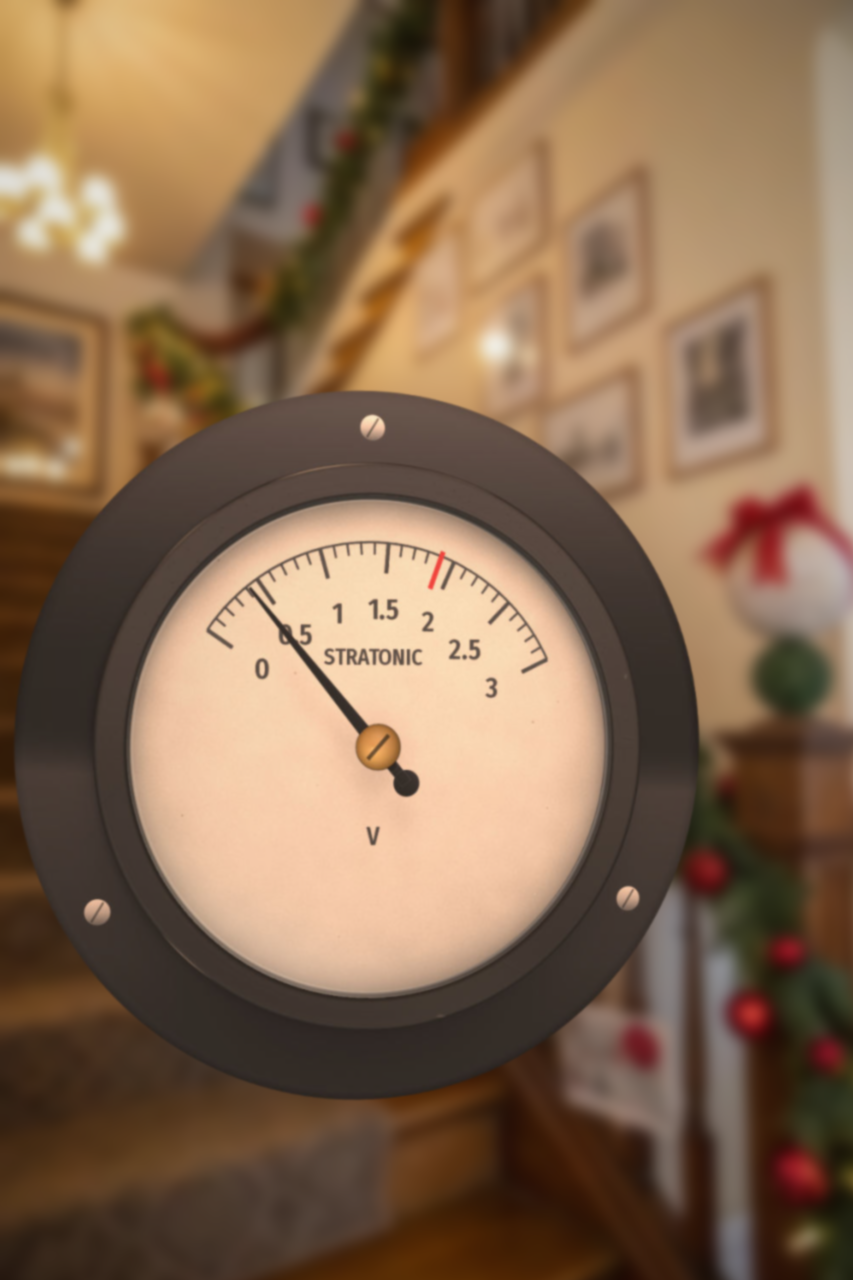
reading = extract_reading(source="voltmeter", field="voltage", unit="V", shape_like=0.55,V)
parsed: 0.4,V
